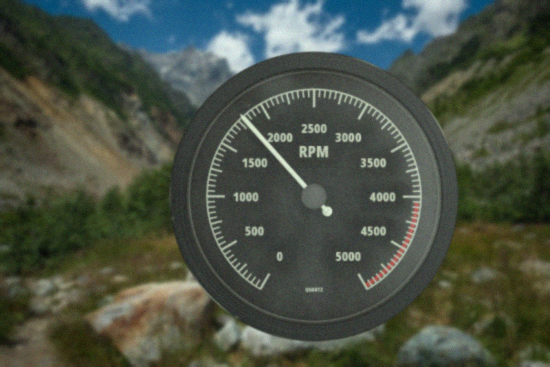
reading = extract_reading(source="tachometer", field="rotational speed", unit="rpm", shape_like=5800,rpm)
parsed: 1800,rpm
